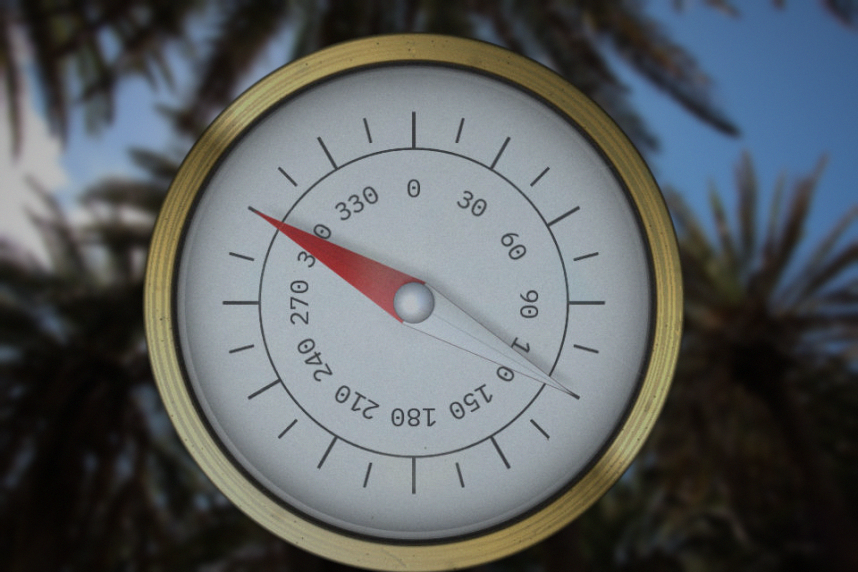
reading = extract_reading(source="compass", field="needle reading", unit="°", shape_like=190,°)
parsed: 300,°
